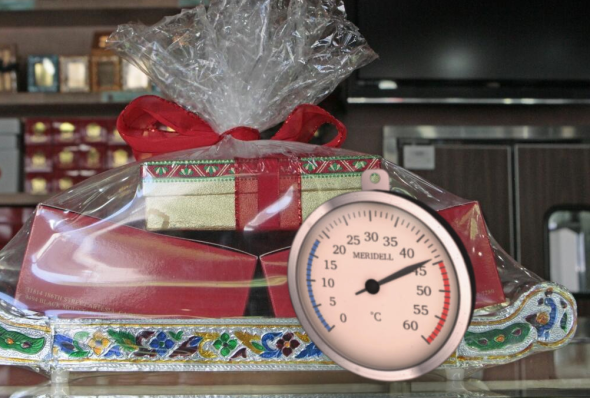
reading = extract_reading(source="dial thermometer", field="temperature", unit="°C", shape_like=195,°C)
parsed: 44,°C
